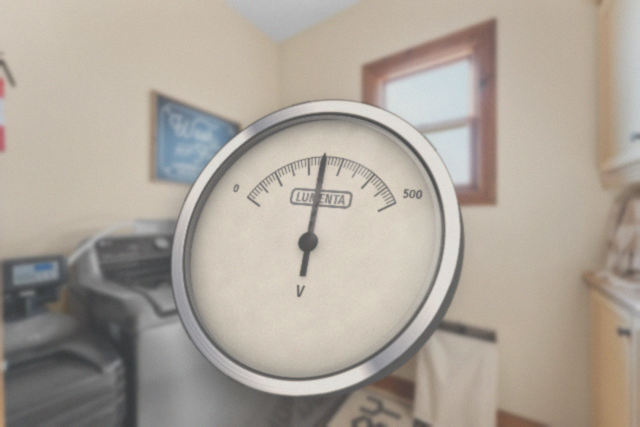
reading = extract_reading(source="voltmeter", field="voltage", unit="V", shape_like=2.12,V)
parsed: 250,V
